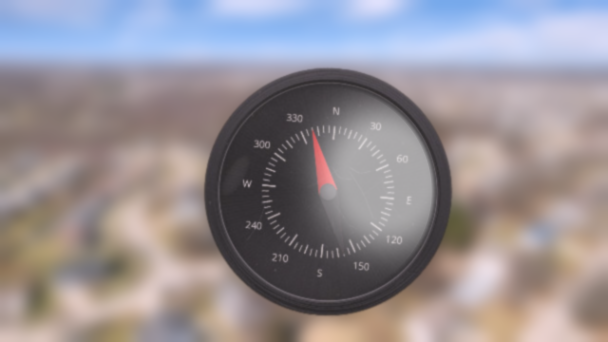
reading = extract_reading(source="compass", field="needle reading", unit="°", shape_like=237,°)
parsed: 340,°
